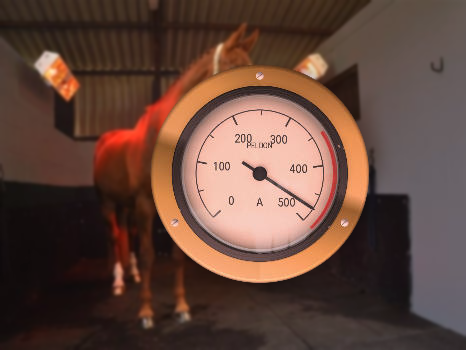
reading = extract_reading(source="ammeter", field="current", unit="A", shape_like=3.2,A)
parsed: 475,A
